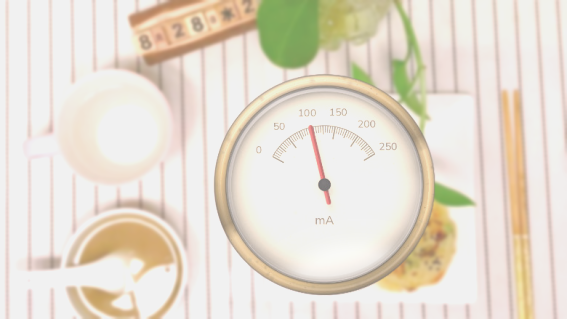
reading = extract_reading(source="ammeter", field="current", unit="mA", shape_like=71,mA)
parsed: 100,mA
